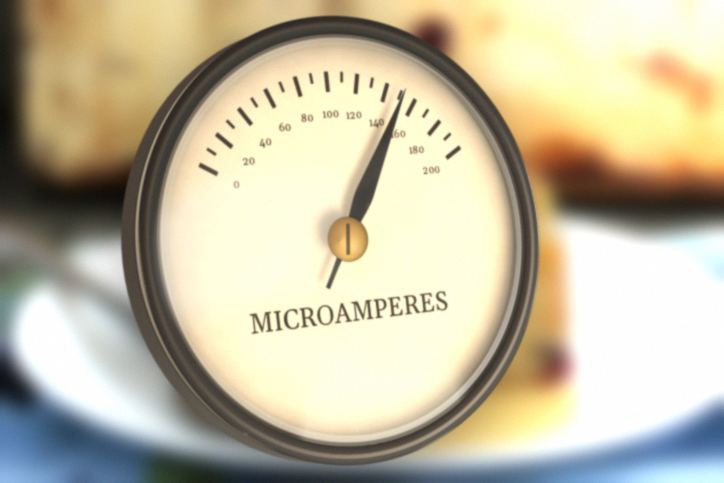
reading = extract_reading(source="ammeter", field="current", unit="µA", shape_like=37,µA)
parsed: 150,µA
